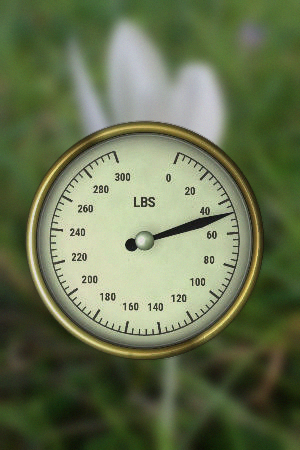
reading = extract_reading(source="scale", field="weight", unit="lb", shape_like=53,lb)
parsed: 48,lb
